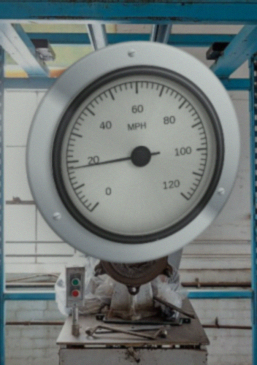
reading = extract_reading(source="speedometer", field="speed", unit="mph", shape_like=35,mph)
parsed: 18,mph
